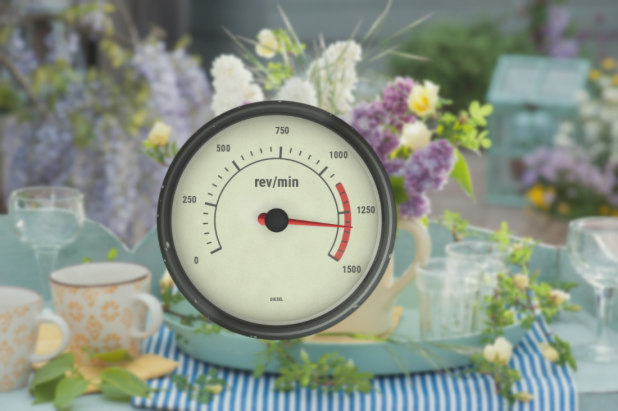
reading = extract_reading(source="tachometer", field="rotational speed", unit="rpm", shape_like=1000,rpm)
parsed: 1325,rpm
